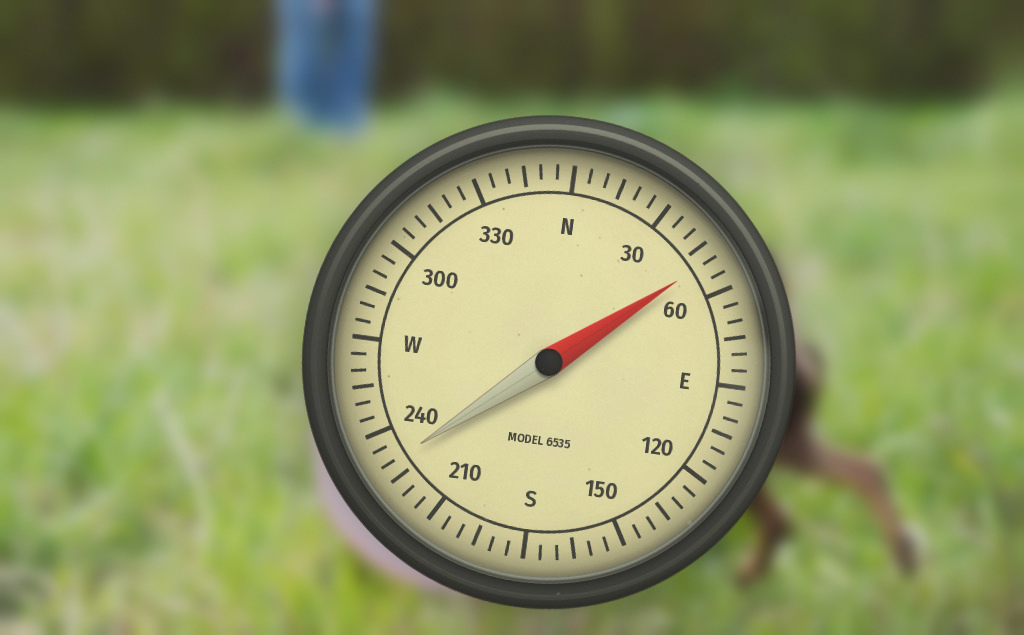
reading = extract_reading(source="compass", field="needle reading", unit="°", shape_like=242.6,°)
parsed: 50,°
